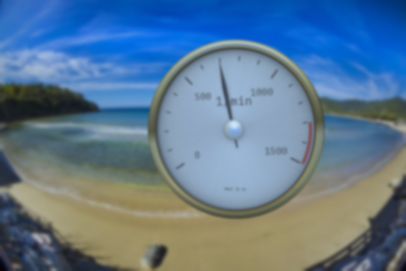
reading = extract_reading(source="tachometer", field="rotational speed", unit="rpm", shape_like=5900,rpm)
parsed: 700,rpm
